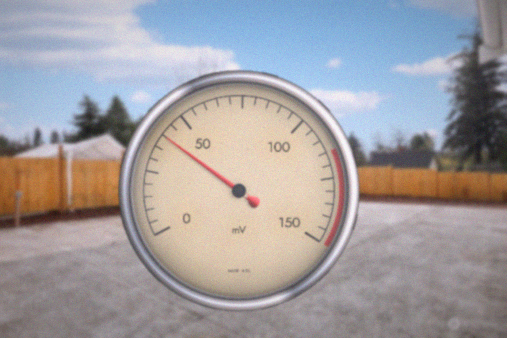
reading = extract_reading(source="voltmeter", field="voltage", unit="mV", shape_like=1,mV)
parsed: 40,mV
